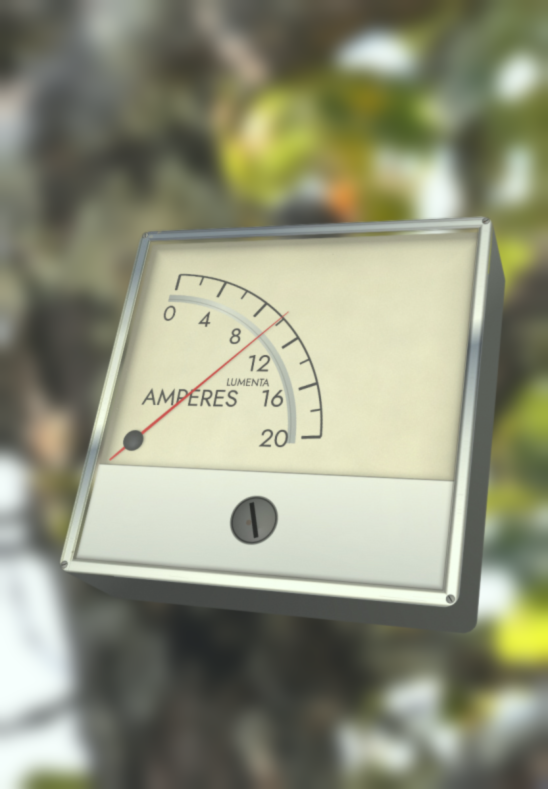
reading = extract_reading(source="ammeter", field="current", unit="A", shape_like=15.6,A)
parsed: 10,A
